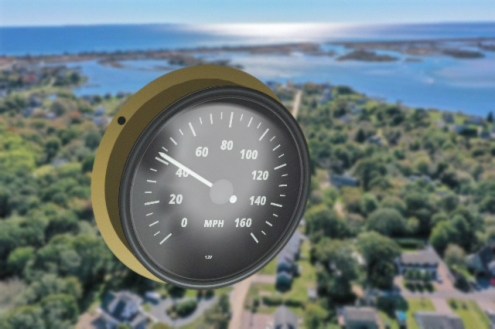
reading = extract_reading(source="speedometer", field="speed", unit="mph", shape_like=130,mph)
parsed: 42.5,mph
